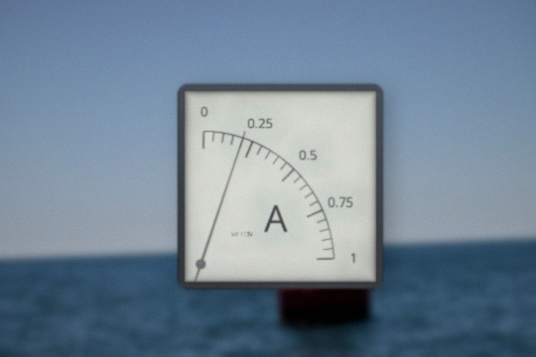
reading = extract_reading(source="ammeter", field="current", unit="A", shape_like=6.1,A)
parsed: 0.2,A
